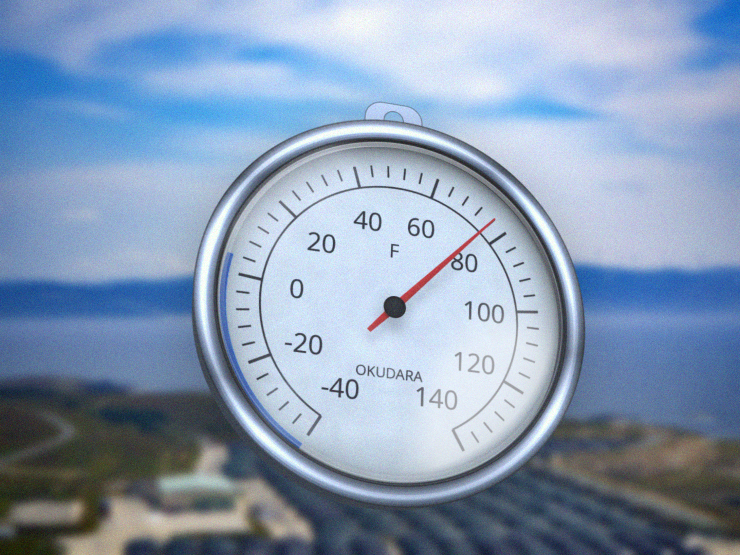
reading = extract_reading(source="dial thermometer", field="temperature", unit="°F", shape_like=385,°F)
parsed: 76,°F
